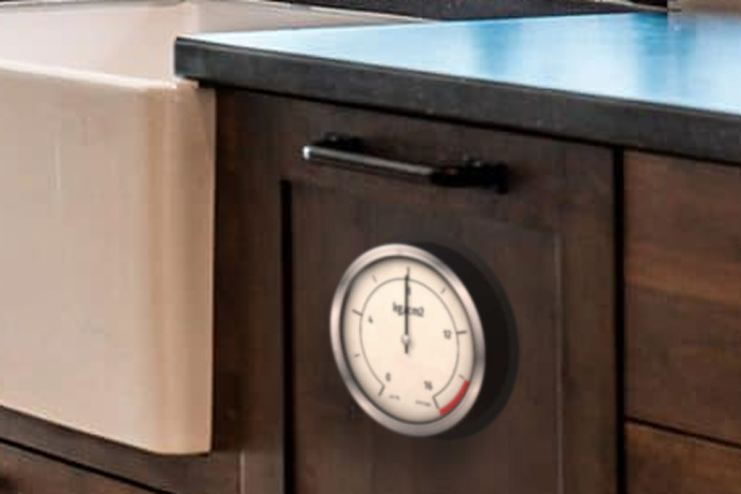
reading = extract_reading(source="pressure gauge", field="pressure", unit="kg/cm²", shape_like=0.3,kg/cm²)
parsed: 8,kg/cm²
